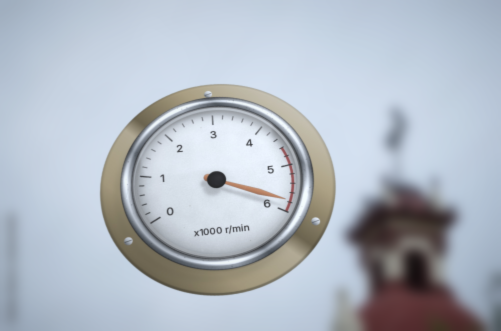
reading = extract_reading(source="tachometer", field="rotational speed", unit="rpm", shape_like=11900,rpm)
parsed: 5800,rpm
